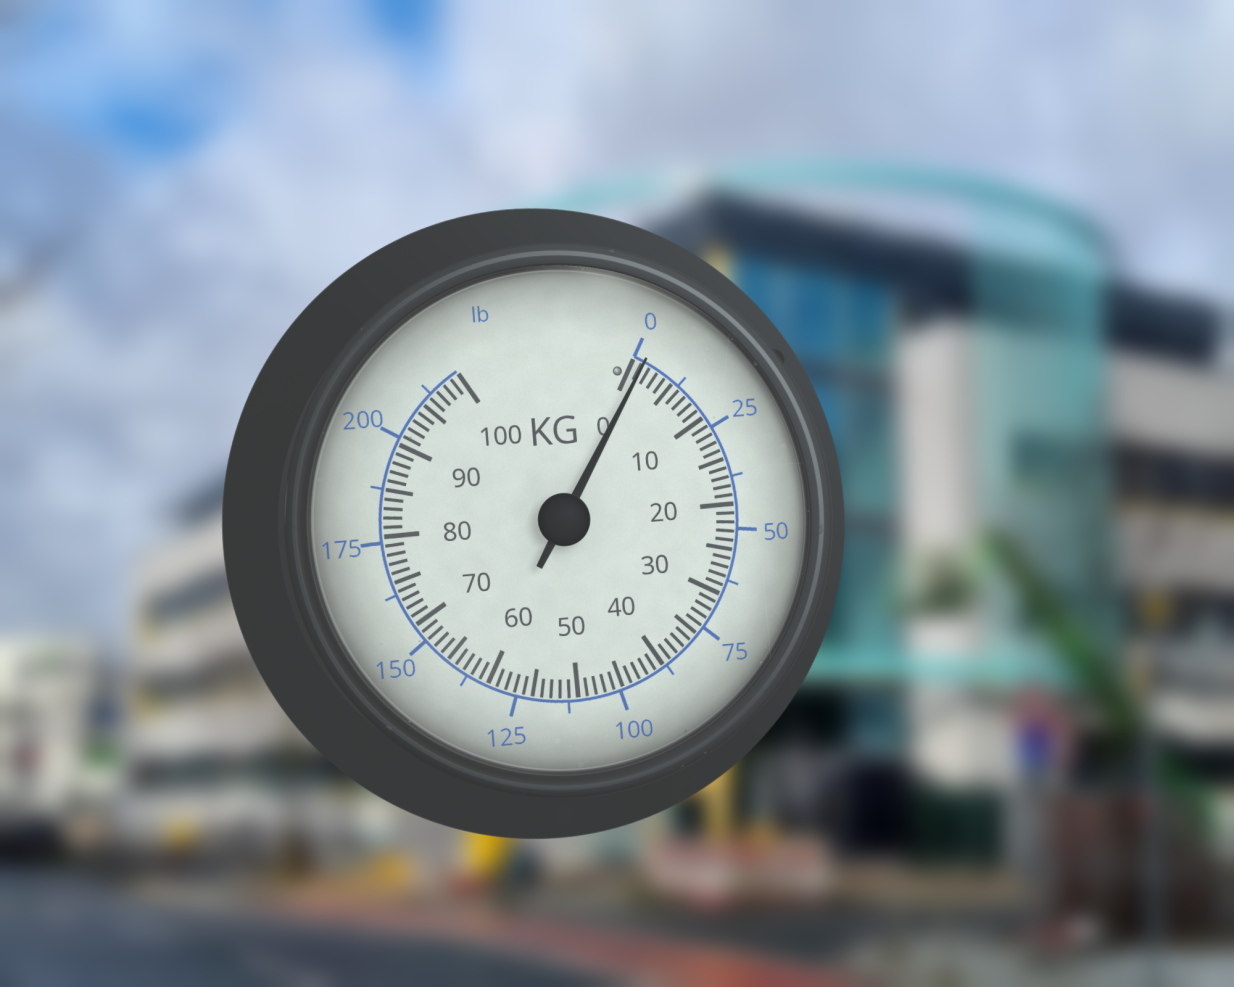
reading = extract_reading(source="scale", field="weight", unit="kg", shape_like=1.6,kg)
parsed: 1,kg
